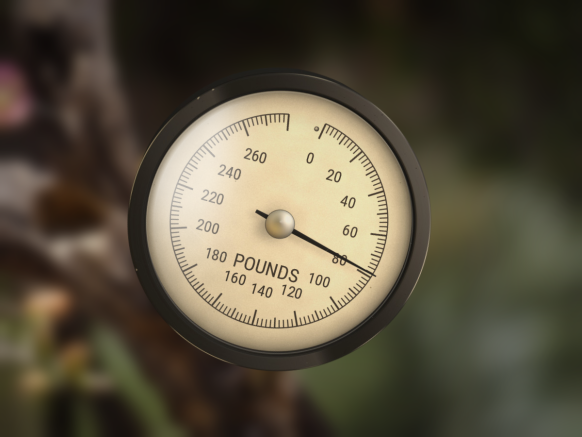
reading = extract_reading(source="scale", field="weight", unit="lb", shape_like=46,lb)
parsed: 78,lb
